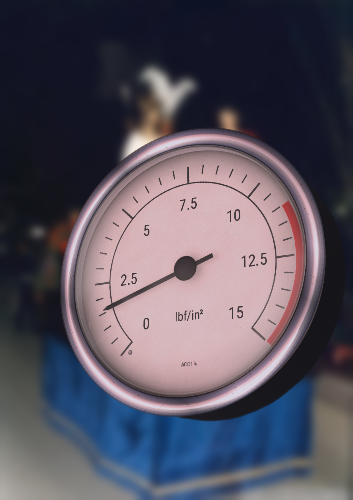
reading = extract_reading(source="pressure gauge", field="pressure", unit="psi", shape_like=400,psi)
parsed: 1.5,psi
